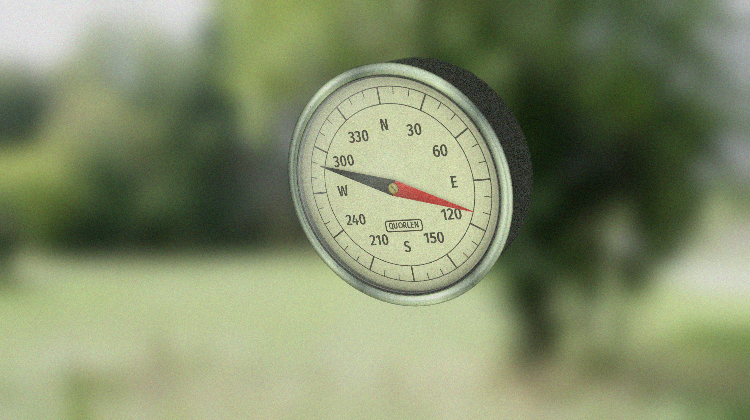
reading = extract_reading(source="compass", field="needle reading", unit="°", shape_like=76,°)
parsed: 110,°
